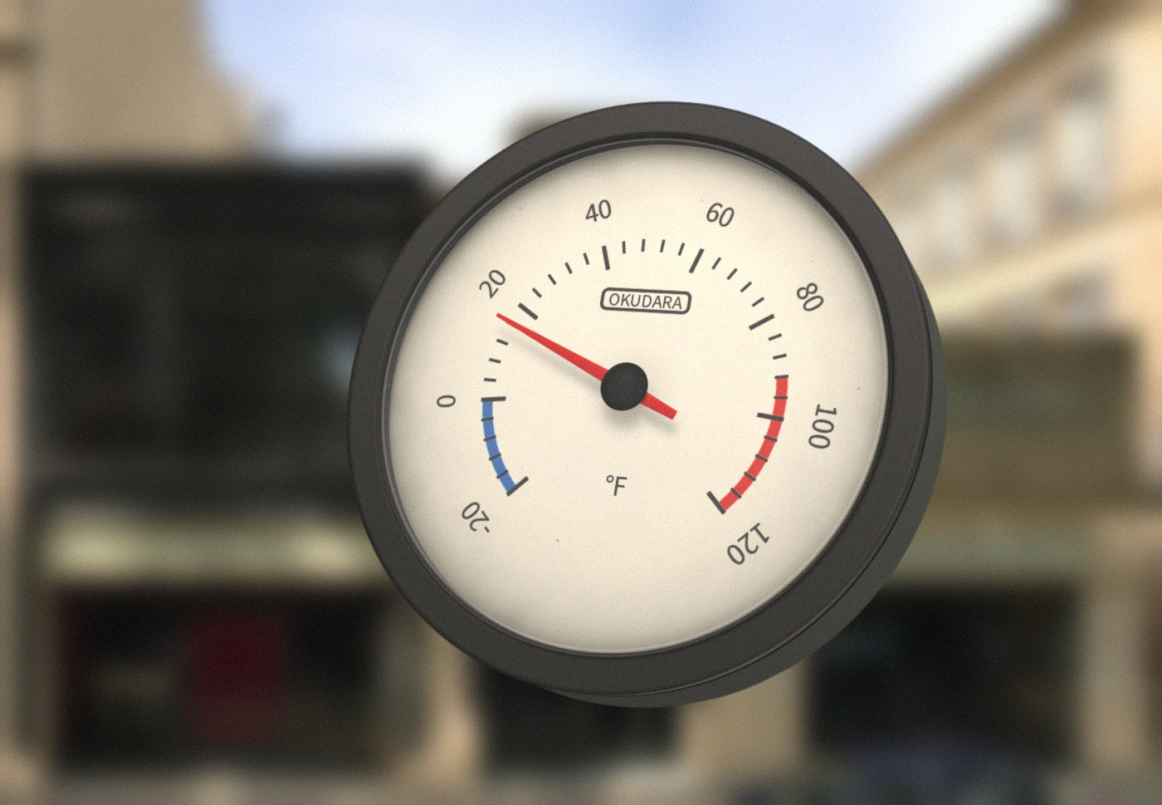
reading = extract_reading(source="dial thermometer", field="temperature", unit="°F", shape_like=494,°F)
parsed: 16,°F
